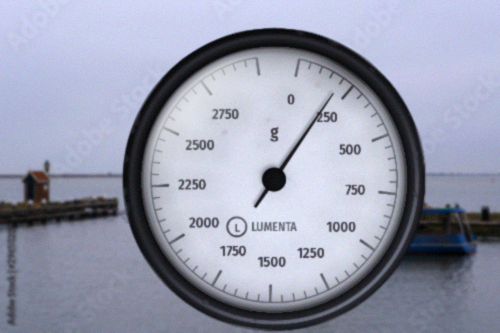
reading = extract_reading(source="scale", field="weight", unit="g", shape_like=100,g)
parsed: 200,g
